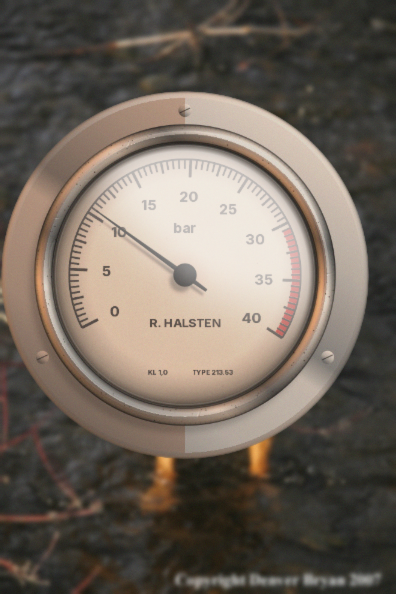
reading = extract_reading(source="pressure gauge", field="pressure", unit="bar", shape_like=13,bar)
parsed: 10.5,bar
